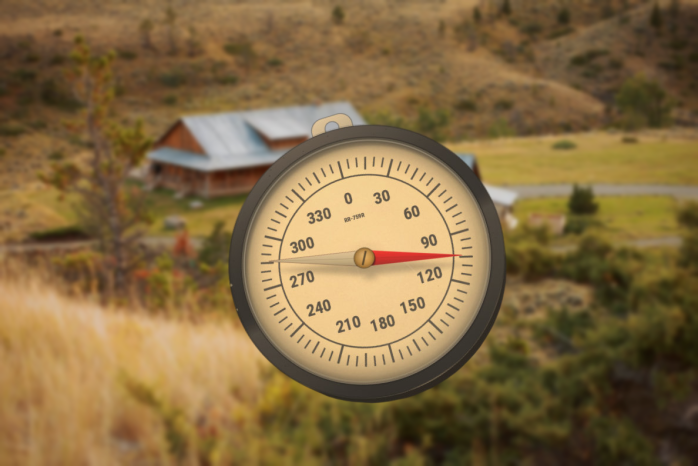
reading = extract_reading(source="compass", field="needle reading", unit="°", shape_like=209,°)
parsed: 105,°
